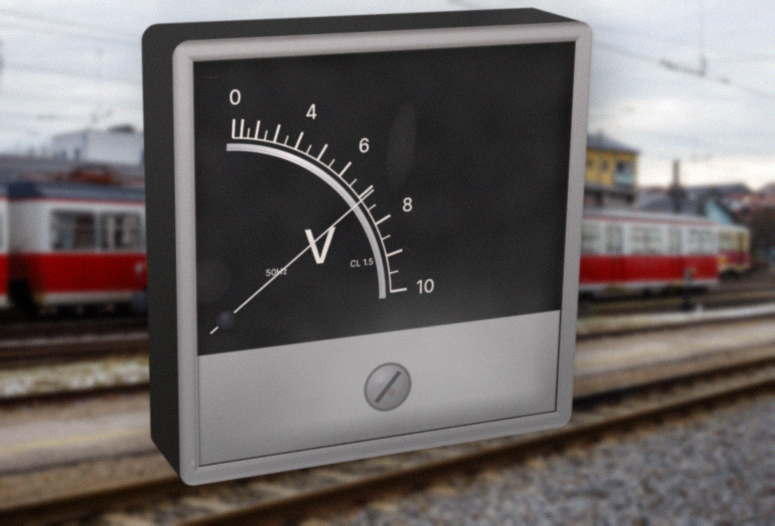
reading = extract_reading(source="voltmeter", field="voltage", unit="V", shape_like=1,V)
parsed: 7,V
